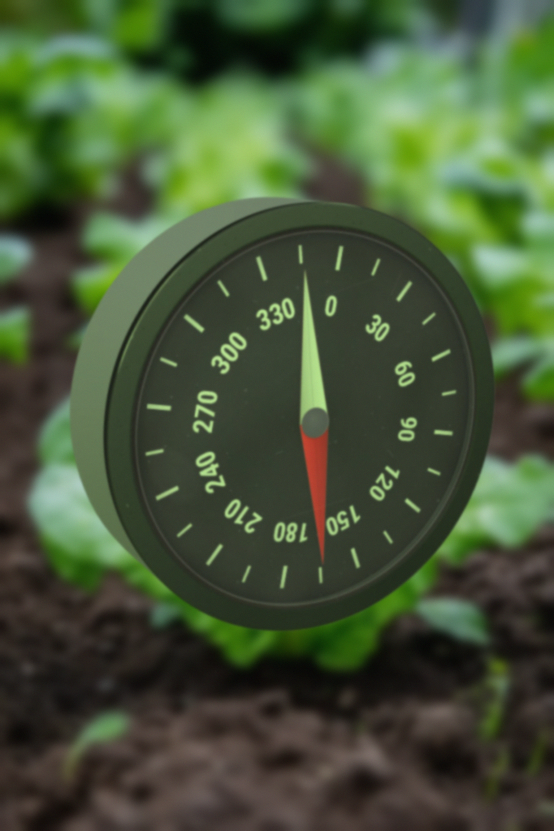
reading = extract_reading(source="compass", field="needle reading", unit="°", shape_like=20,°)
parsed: 165,°
